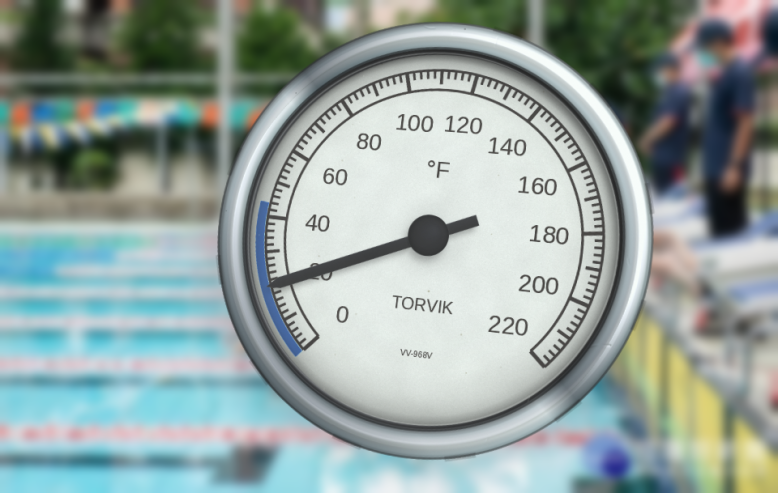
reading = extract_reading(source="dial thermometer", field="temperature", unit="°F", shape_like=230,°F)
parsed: 20,°F
